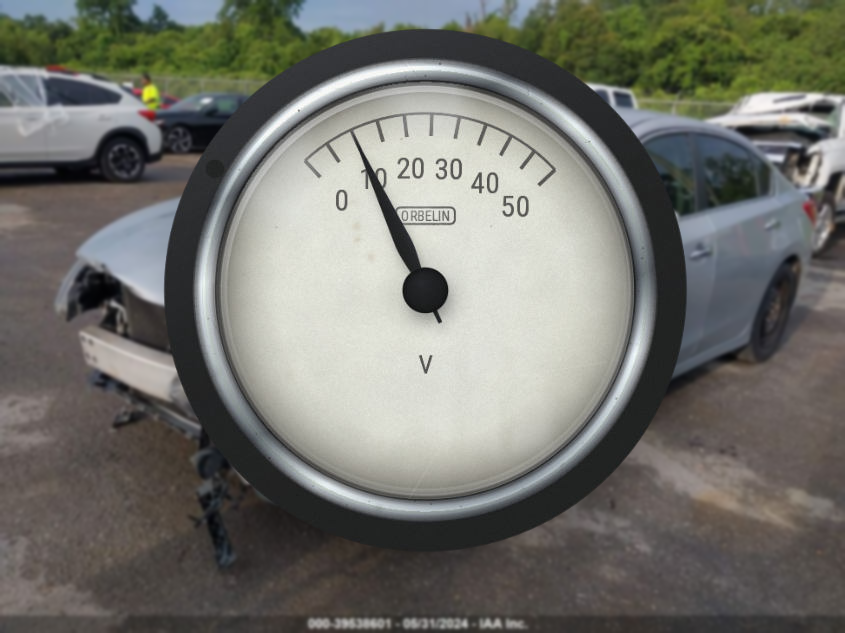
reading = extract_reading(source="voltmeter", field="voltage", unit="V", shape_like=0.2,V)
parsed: 10,V
